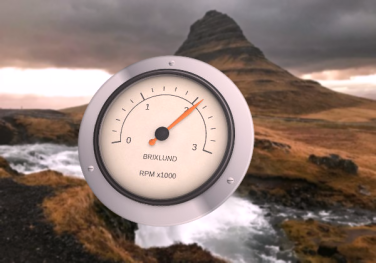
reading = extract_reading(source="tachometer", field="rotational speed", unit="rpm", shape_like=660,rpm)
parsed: 2100,rpm
